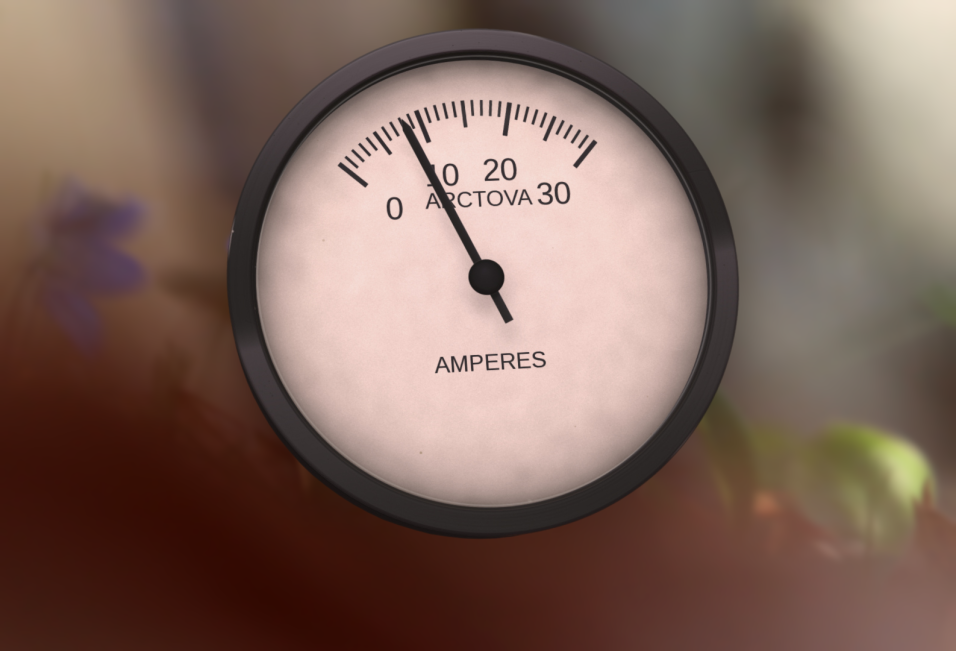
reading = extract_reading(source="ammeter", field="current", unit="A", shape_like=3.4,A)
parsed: 8,A
